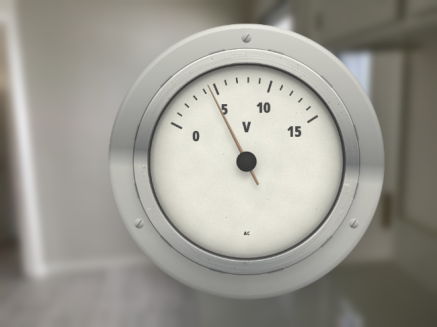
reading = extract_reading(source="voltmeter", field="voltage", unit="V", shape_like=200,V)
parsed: 4.5,V
